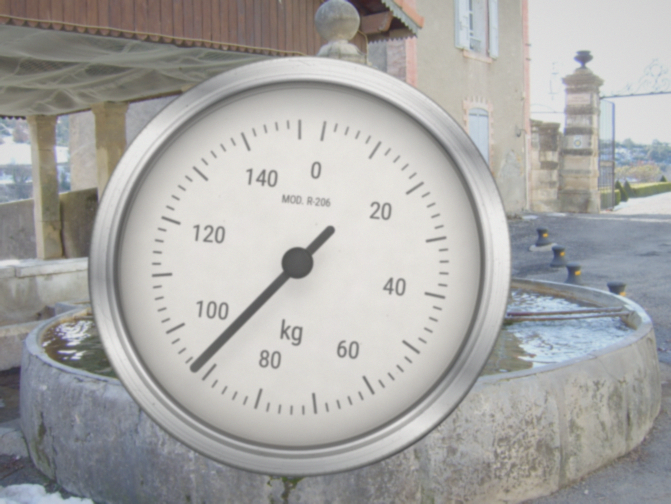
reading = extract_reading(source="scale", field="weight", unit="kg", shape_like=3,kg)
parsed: 92,kg
